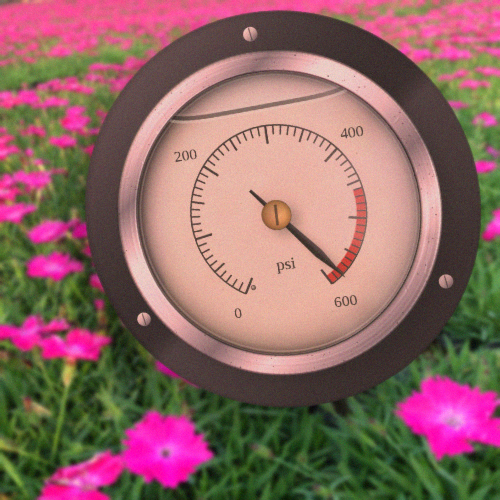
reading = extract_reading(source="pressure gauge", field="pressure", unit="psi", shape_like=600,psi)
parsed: 580,psi
